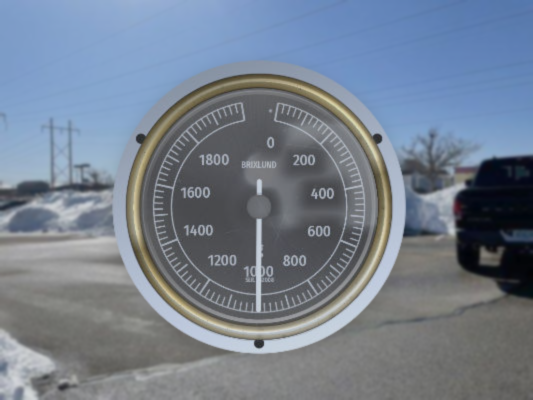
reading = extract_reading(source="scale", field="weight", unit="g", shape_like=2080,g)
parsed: 1000,g
